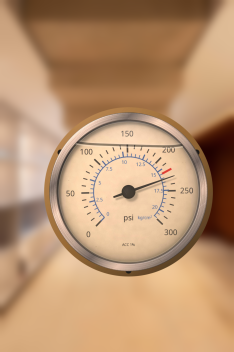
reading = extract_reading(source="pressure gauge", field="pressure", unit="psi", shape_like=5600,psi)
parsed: 230,psi
